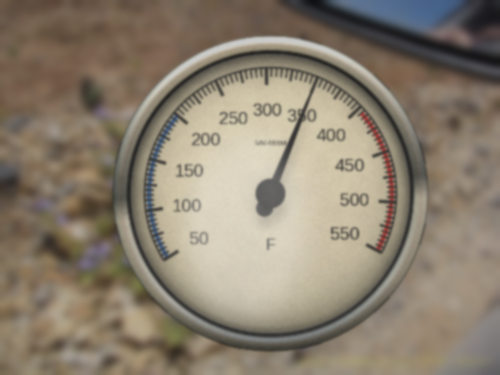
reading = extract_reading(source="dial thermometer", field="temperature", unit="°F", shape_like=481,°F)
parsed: 350,°F
